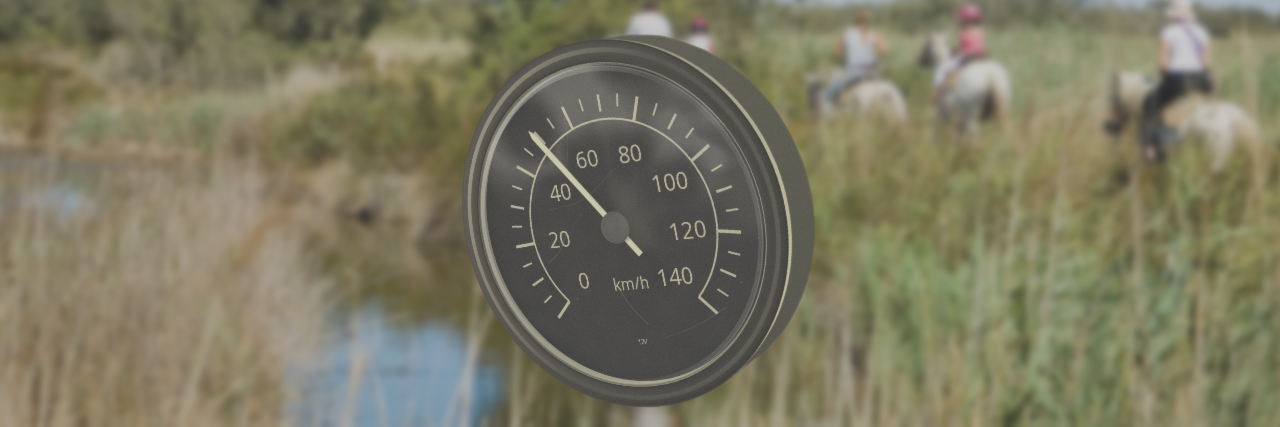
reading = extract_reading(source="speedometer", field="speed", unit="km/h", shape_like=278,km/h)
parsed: 50,km/h
